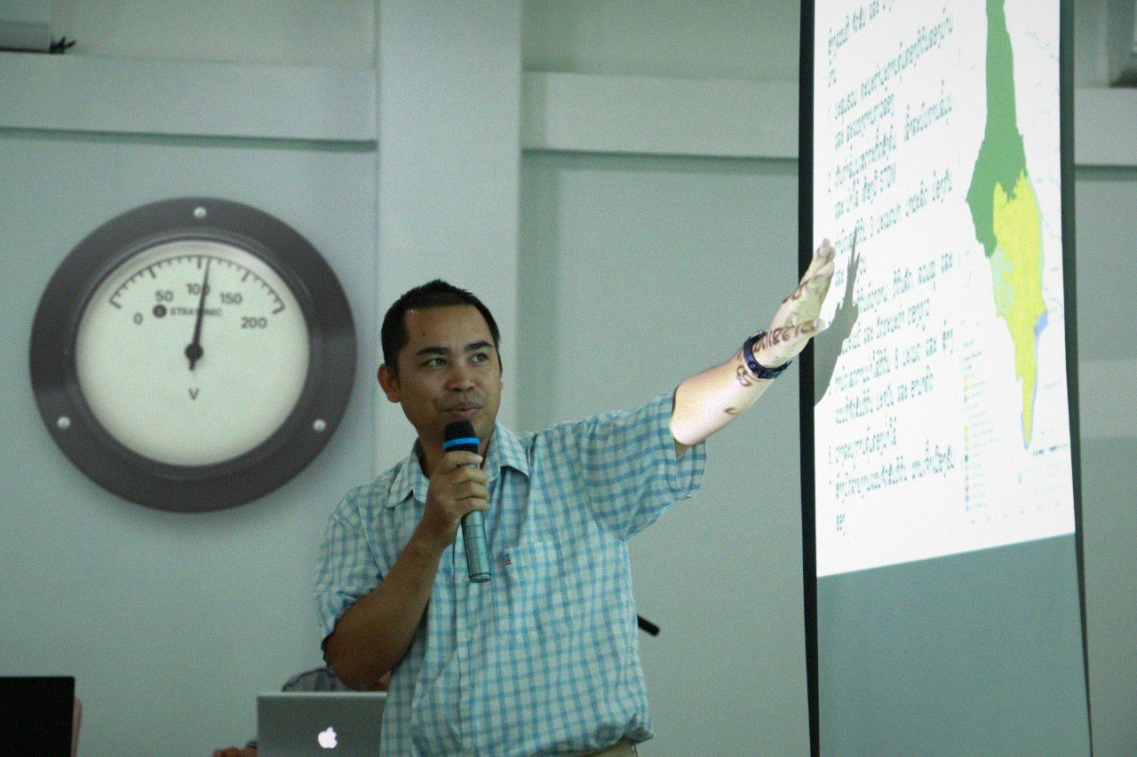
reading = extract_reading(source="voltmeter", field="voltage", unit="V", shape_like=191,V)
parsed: 110,V
